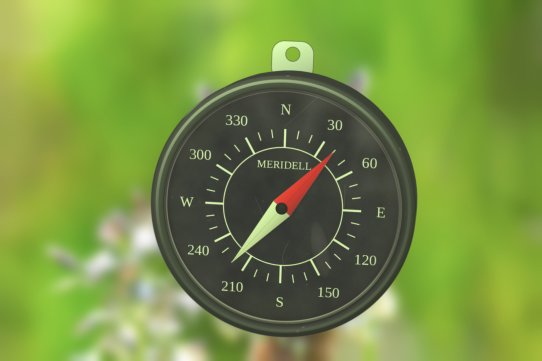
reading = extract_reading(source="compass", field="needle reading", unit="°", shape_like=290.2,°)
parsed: 40,°
